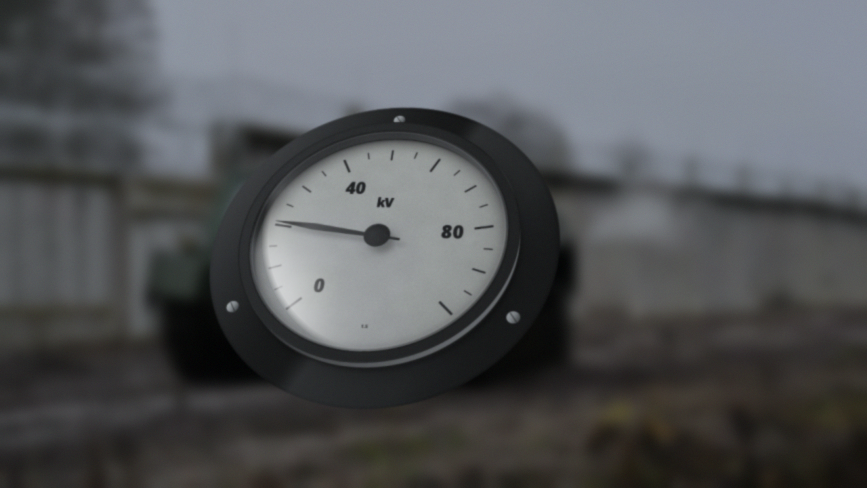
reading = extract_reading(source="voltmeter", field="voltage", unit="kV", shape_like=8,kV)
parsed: 20,kV
